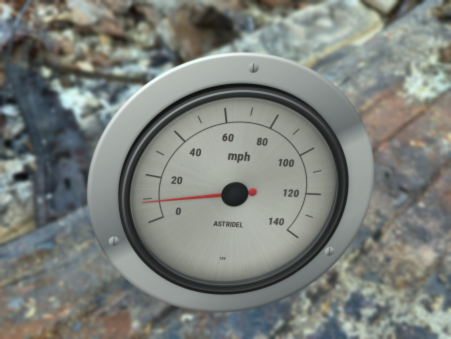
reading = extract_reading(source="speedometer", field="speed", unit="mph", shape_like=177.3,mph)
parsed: 10,mph
